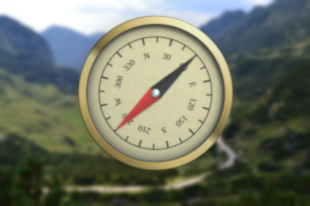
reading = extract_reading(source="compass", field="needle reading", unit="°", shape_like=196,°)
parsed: 240,°
